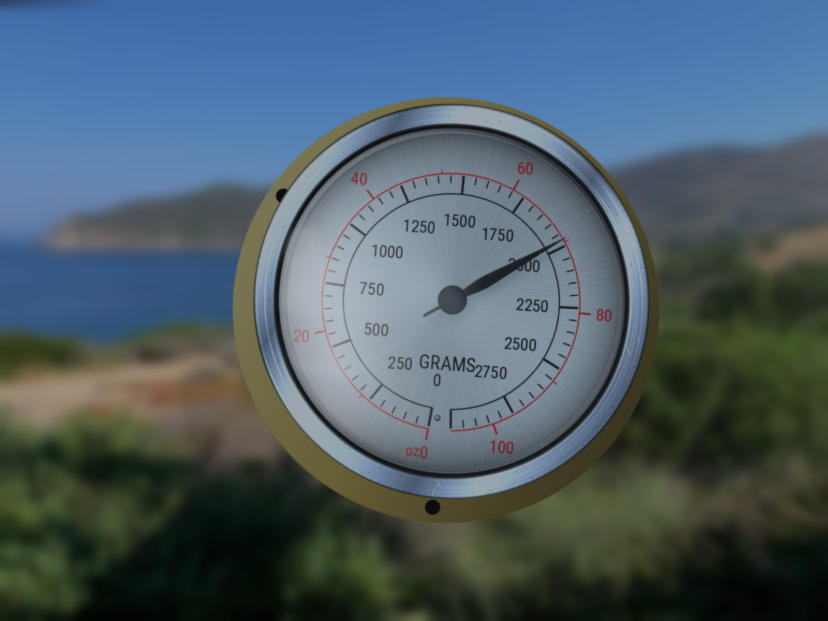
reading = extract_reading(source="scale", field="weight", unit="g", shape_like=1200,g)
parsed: 1975,g
